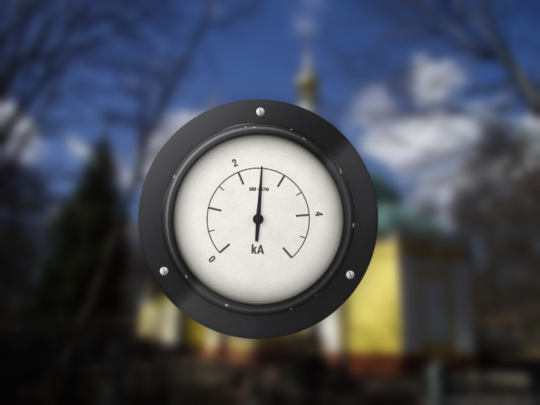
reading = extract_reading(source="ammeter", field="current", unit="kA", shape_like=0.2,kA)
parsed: 2.5,kA
